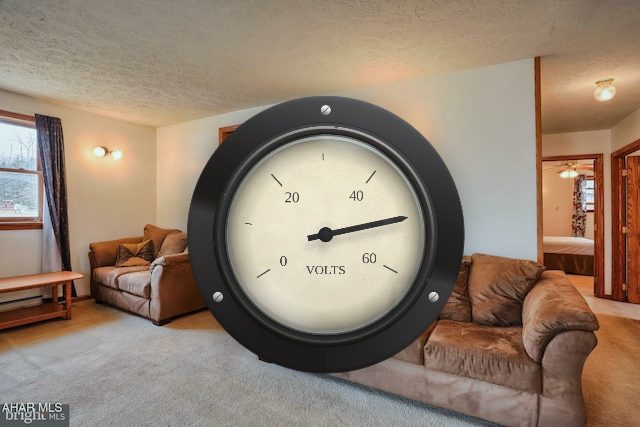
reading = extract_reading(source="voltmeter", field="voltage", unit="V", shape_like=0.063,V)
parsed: 50,V
